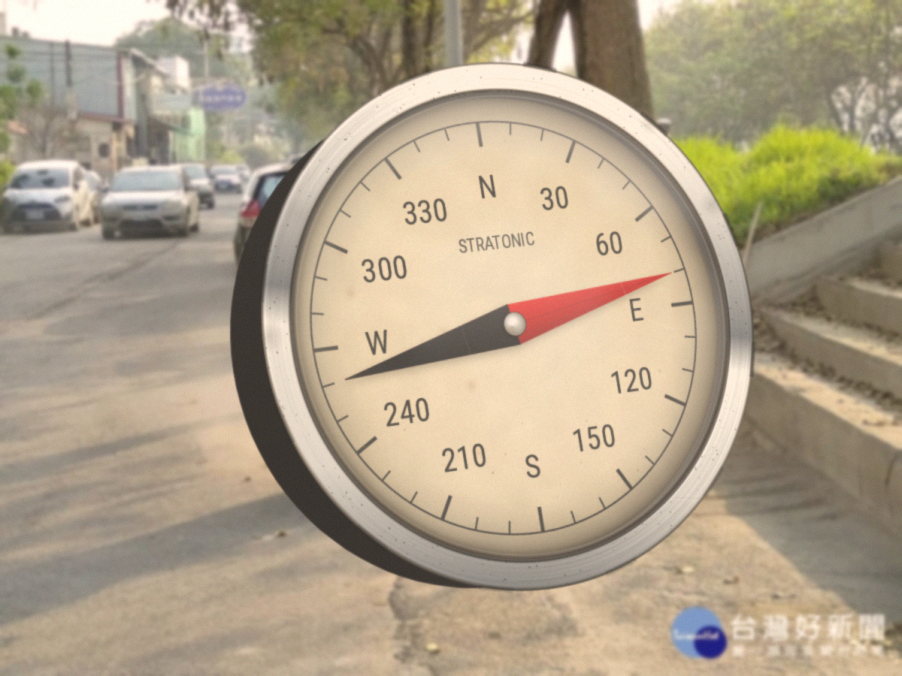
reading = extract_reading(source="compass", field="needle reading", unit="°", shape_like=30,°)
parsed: 80,°
